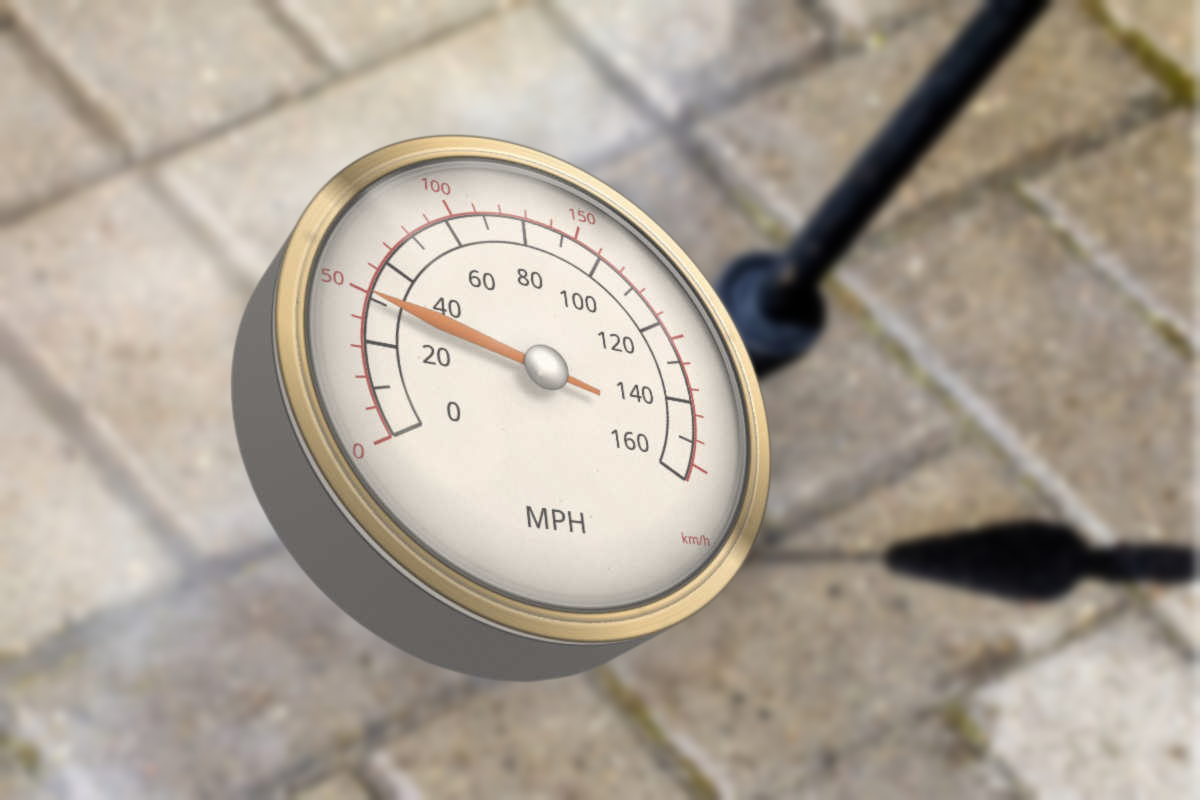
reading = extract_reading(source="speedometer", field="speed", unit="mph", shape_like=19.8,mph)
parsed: 30,mph
